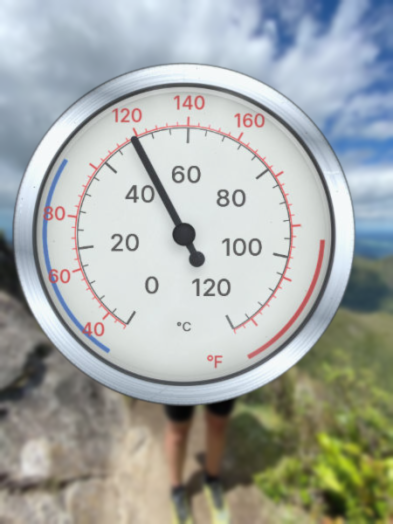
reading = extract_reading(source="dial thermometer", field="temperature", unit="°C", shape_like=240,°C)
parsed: 48,°C
